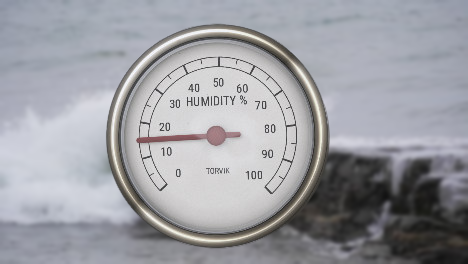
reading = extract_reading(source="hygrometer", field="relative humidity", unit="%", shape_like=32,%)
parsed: 15,%
